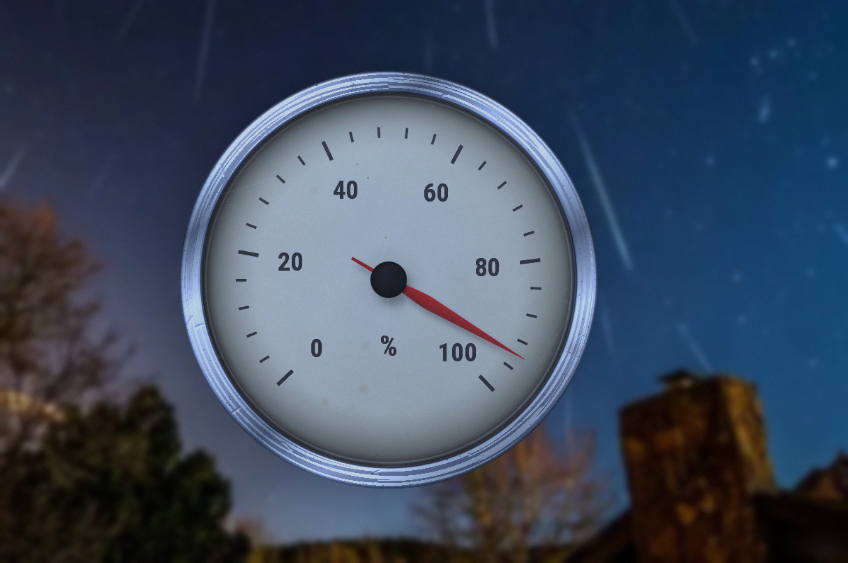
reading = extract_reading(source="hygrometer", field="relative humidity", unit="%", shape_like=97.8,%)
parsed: 94,%
